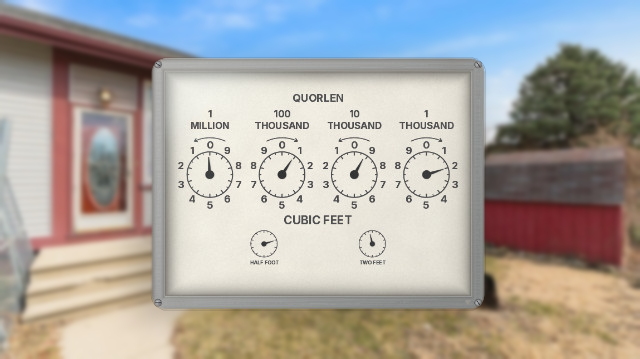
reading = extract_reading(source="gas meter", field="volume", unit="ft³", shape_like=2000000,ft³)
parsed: 9200,ft³
